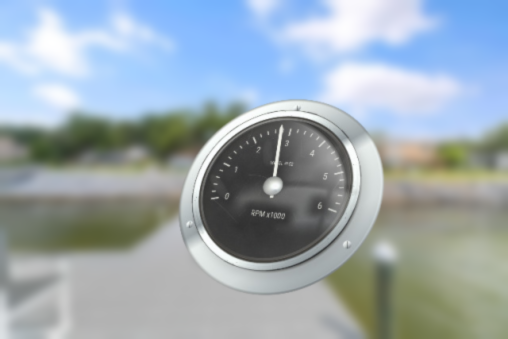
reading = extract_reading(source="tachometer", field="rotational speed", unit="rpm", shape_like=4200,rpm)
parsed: 2800,rpm
